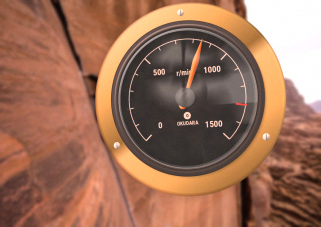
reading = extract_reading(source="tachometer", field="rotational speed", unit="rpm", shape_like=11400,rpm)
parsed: 850,rpm
